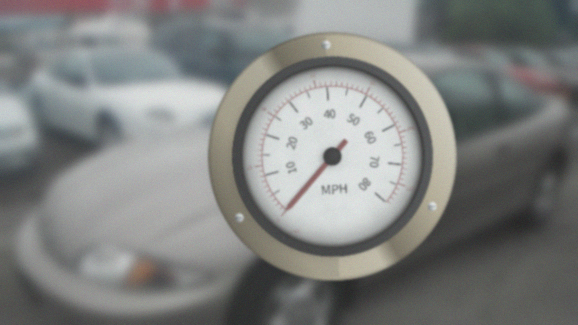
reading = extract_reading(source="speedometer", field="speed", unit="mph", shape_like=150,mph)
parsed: 0,mph
